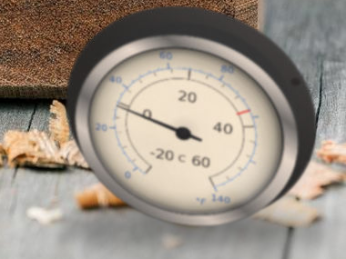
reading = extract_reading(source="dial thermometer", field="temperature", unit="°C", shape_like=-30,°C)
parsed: 0,°C
